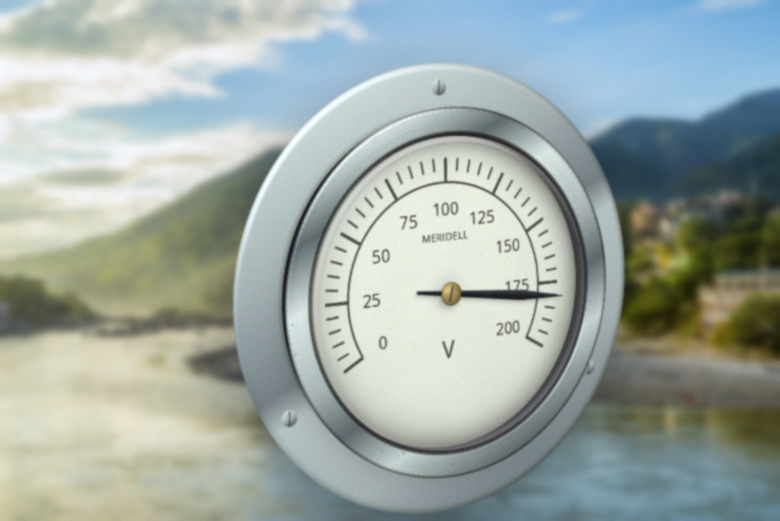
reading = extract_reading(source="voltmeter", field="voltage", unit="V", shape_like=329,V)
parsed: 180,V
